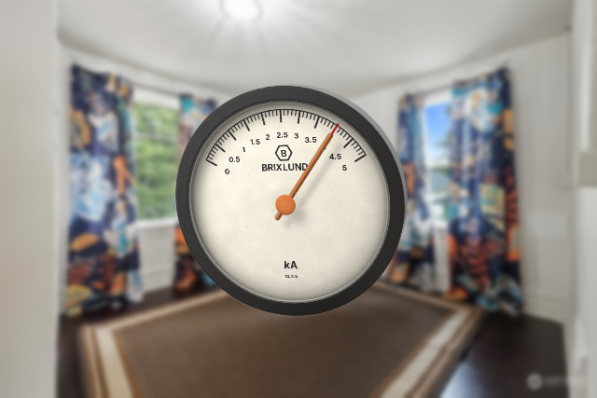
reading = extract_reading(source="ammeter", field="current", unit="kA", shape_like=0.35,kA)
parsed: 4,kA
